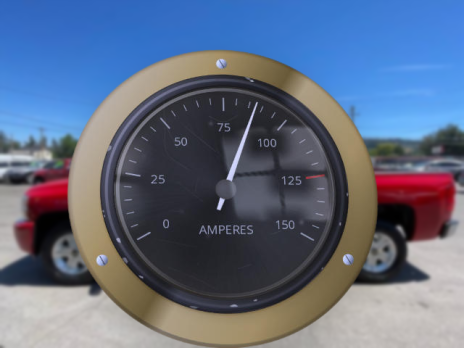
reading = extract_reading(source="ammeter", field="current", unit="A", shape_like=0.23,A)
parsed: 87.5,A
